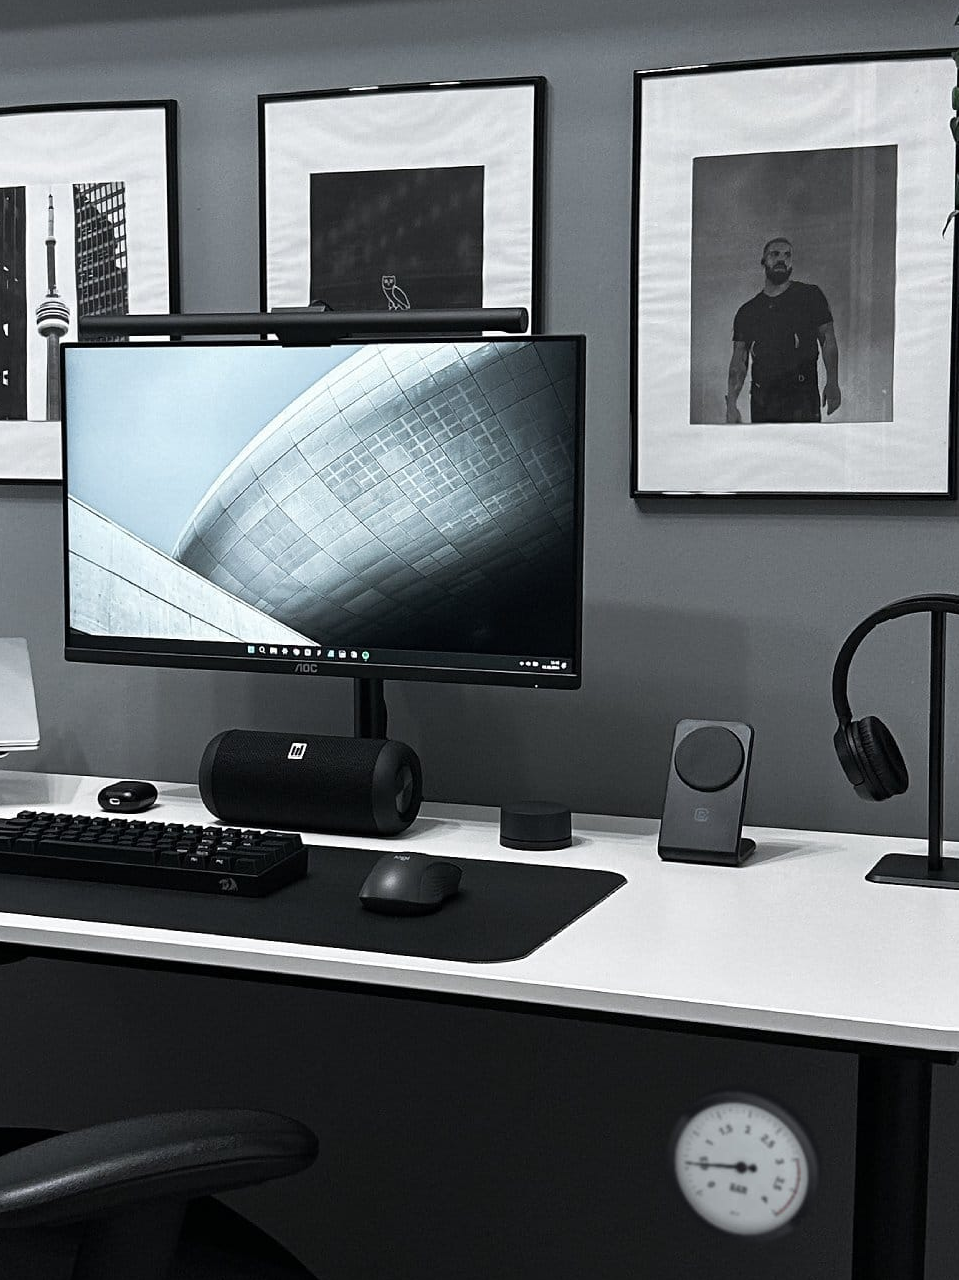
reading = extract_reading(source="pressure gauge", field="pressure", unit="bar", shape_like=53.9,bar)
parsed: 0.5,bar
